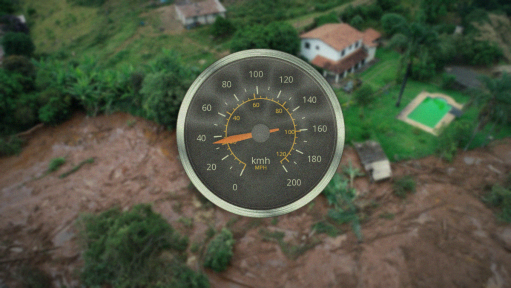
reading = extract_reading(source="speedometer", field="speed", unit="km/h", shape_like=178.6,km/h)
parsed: 35,km/h
